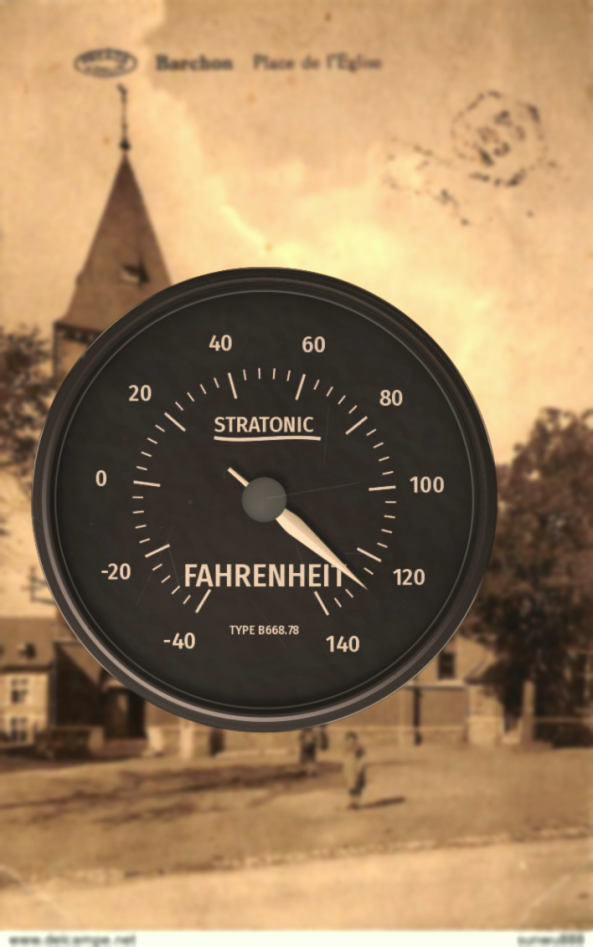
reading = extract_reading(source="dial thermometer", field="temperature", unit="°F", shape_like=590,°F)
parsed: 128,°F
